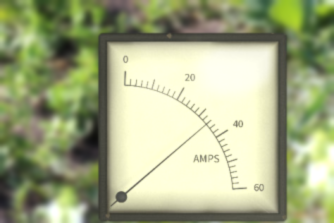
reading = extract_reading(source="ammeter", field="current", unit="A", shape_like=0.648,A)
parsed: 34,A
